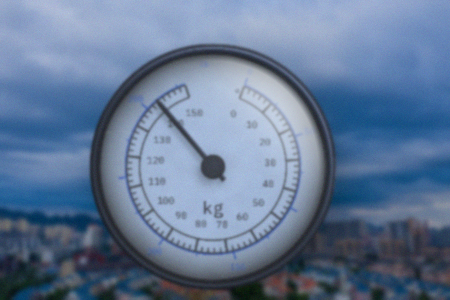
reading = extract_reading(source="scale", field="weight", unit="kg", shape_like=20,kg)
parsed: 140,kg
